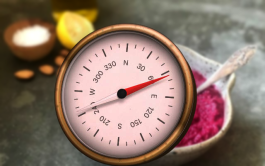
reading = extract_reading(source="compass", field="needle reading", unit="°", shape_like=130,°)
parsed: 65,°
